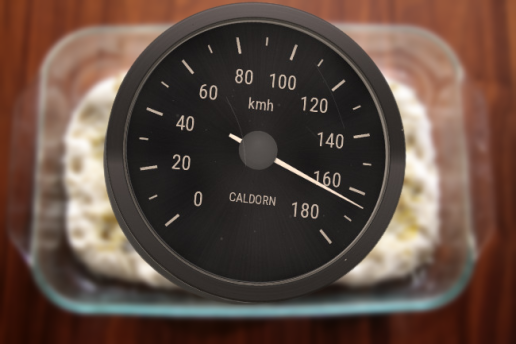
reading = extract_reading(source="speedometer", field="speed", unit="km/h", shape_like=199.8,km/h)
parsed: 165,km/h
